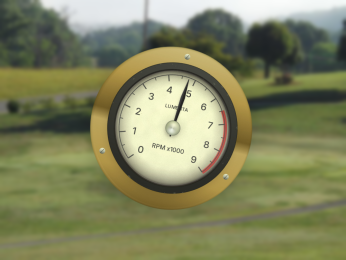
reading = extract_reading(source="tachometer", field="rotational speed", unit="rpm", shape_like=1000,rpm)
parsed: 4750,rpm
